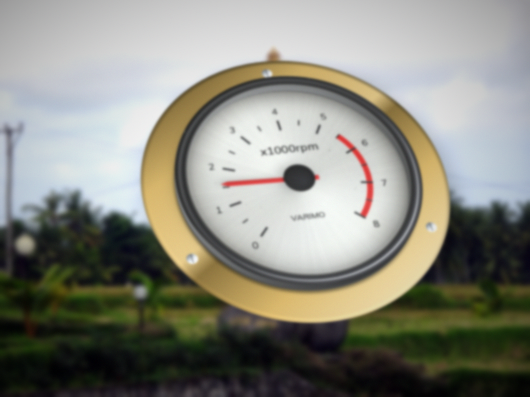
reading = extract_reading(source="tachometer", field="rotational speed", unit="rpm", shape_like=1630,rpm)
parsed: 1500,rpm
